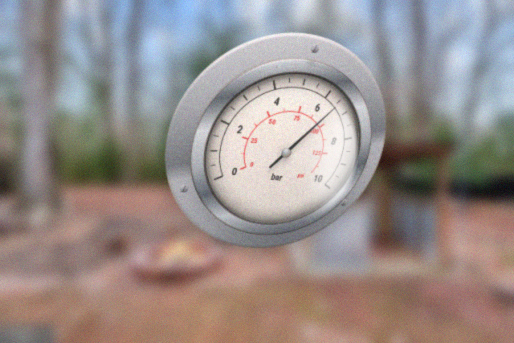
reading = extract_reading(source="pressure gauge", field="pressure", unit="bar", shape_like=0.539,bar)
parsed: 6.5,bar
